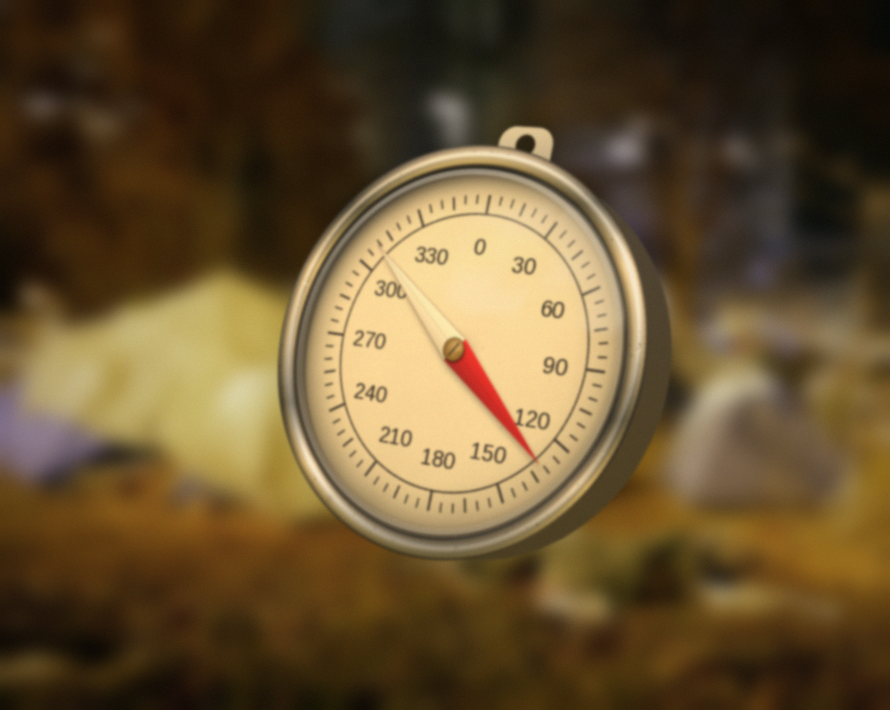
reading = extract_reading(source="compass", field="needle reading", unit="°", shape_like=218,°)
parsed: 130,°
